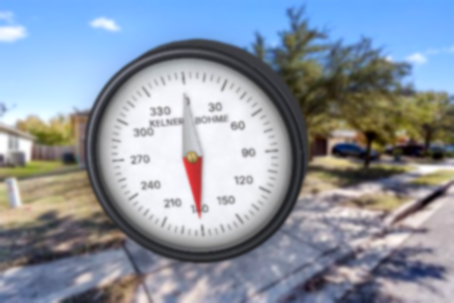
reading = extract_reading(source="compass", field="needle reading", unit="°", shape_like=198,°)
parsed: 180,°
